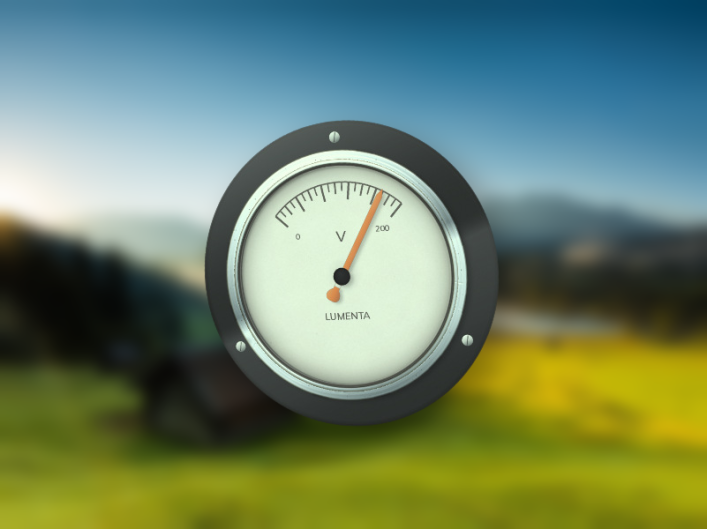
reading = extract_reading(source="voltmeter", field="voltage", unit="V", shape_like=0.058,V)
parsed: 170,V
